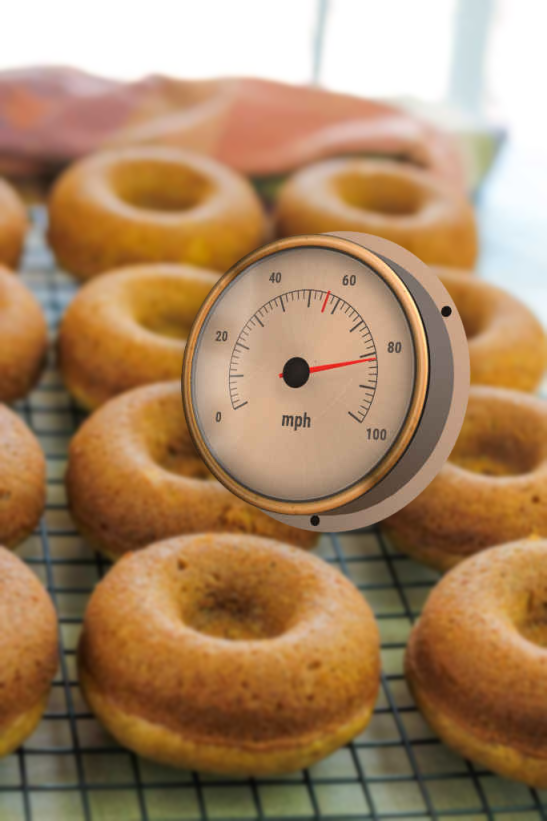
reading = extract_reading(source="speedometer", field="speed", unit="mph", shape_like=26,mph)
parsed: 82,mph
